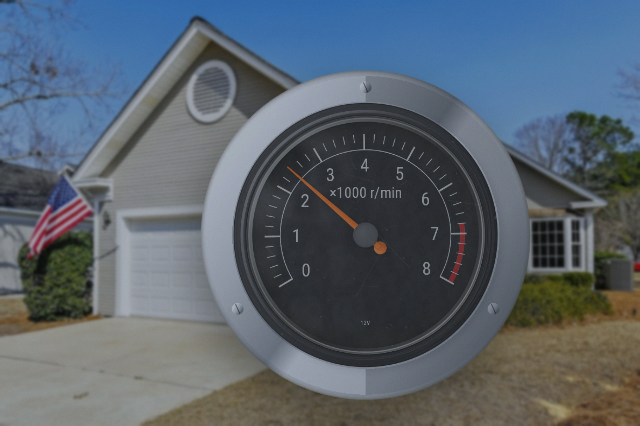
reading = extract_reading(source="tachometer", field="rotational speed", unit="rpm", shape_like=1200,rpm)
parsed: 2400,rpm
